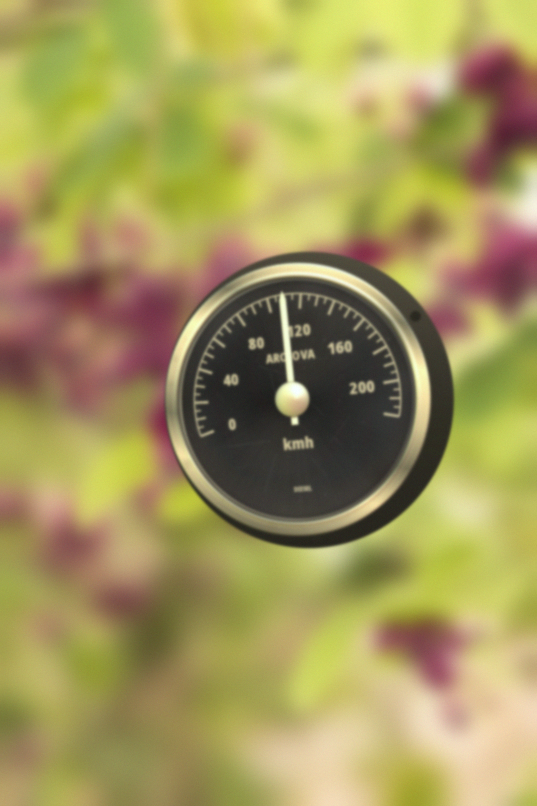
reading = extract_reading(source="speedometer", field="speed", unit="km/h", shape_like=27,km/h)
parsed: 110,km/h
